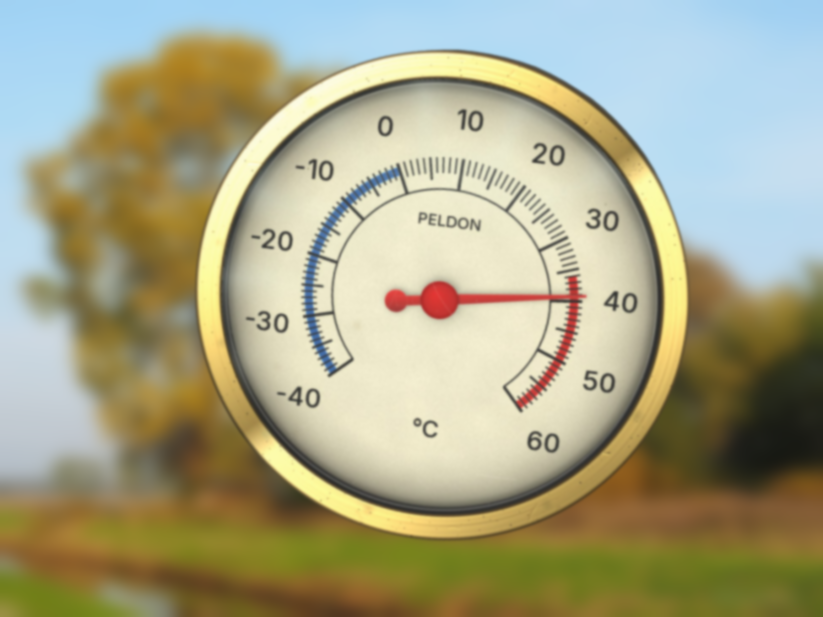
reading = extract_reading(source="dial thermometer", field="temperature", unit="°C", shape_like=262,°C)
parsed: 39,°C
